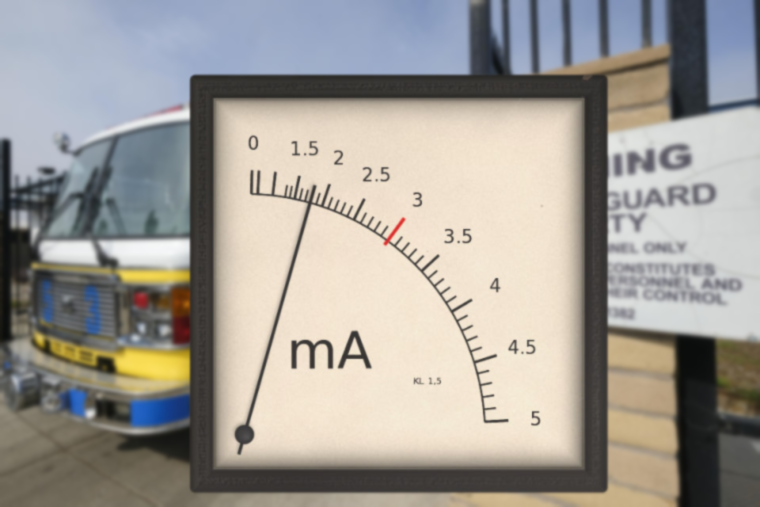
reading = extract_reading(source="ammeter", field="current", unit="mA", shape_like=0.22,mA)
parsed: 1.8,mA
